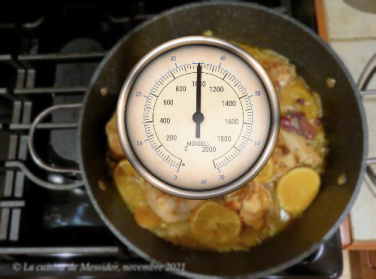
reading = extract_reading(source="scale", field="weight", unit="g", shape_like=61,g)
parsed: 1000,g
